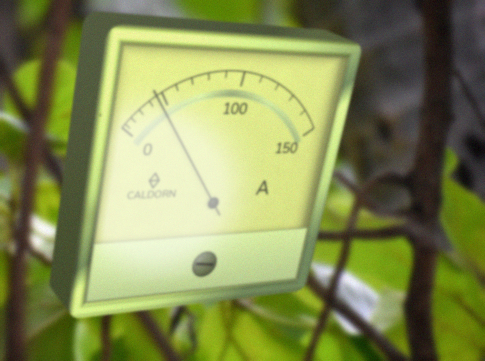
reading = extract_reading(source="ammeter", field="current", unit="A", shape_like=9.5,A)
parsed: 45,A
